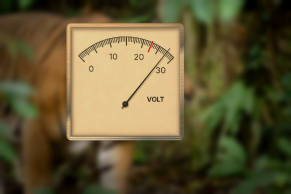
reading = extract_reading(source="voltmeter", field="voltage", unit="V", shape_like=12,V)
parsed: 27.5,V
